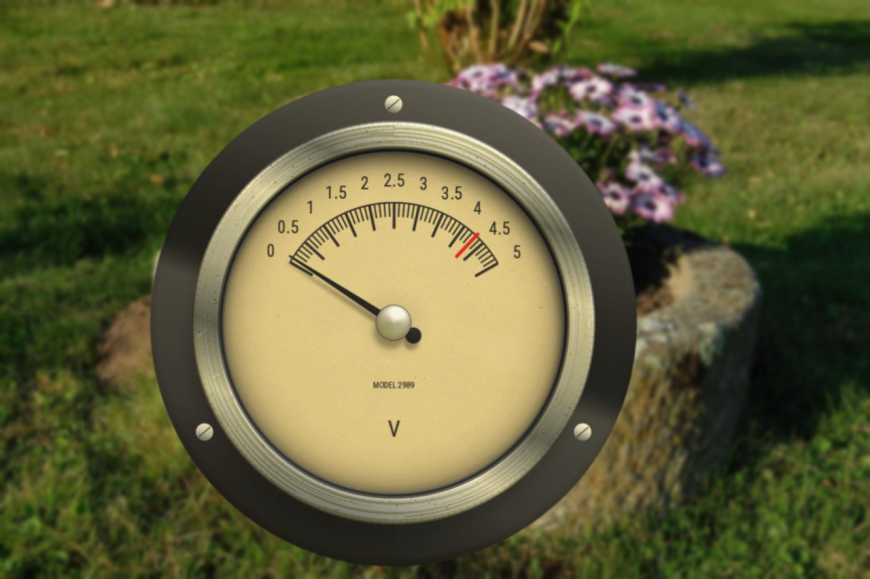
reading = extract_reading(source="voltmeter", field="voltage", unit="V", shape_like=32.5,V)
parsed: 0.1,V
